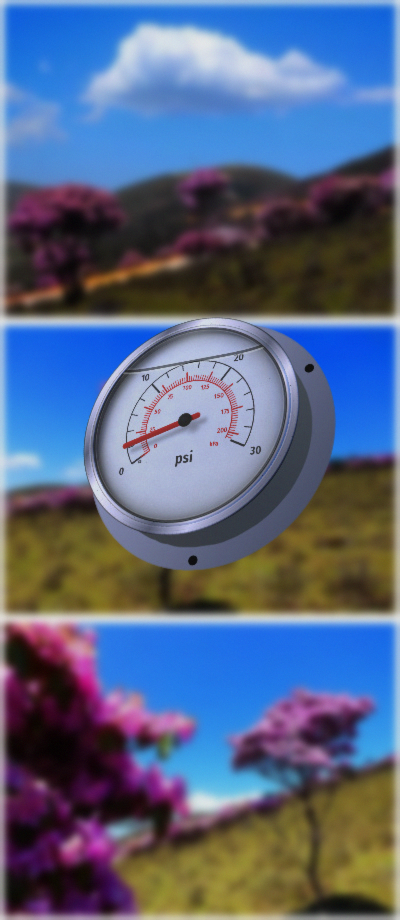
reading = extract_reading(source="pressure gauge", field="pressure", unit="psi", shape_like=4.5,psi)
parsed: 2,psi
